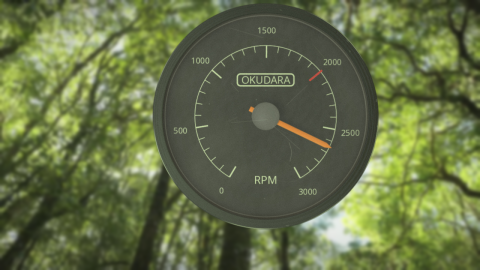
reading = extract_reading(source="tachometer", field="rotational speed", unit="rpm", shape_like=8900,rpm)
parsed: 2650,rpm
